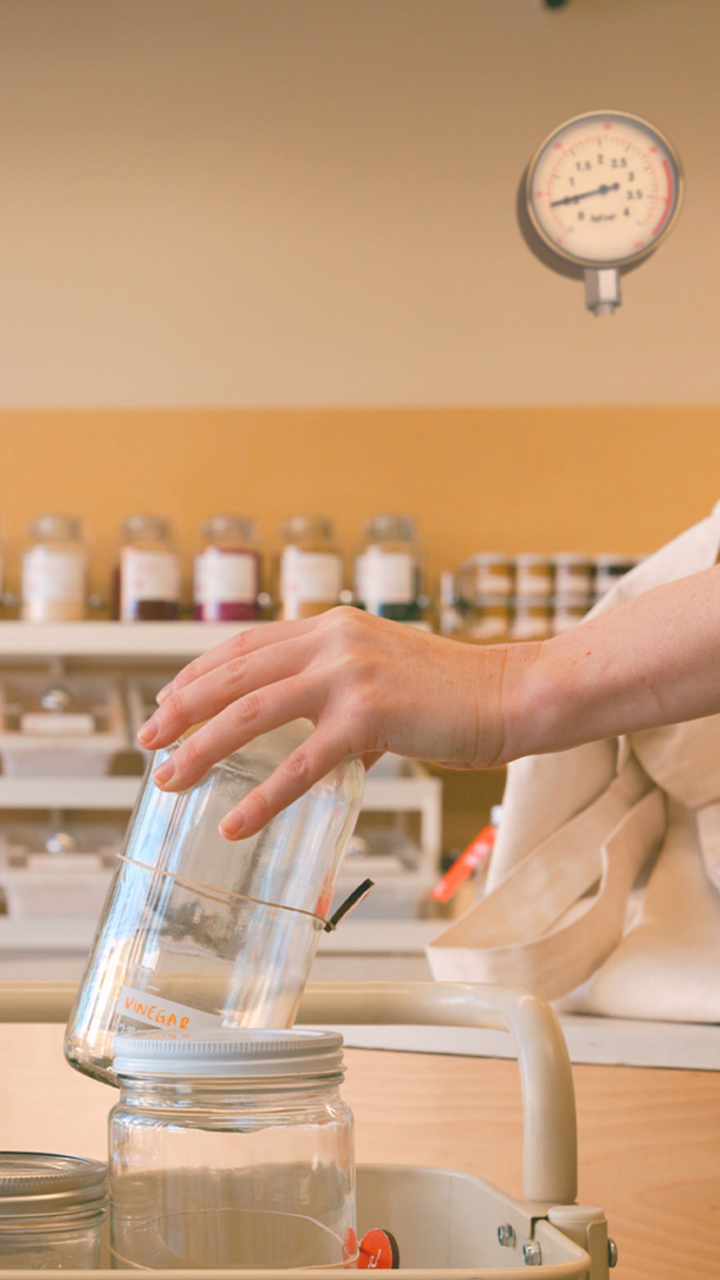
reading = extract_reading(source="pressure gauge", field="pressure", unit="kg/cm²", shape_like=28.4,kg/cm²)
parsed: 0.5,kg/cm²
